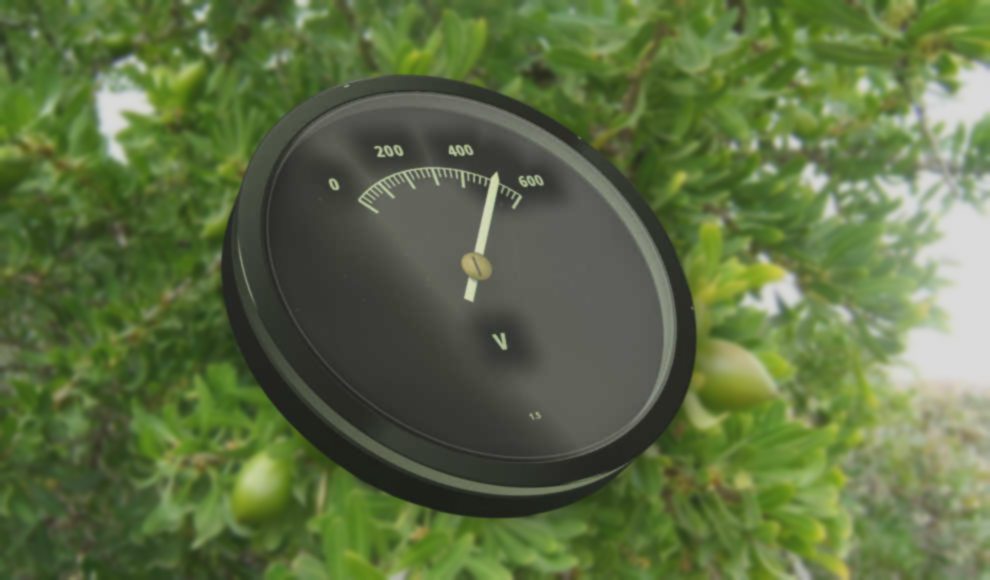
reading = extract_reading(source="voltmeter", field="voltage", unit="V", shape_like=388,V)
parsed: 500,V
